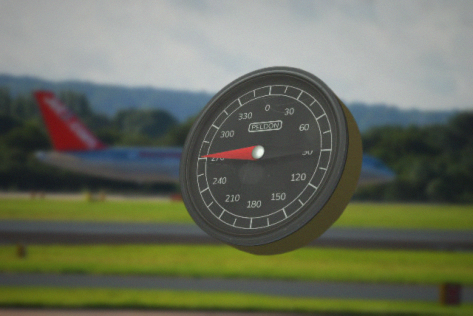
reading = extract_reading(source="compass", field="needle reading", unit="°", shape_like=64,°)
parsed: 270,°
